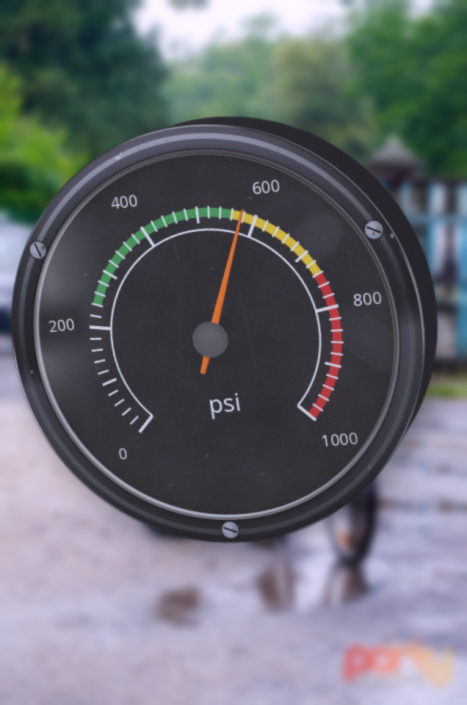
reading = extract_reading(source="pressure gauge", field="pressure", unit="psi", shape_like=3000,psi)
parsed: 580,psi
